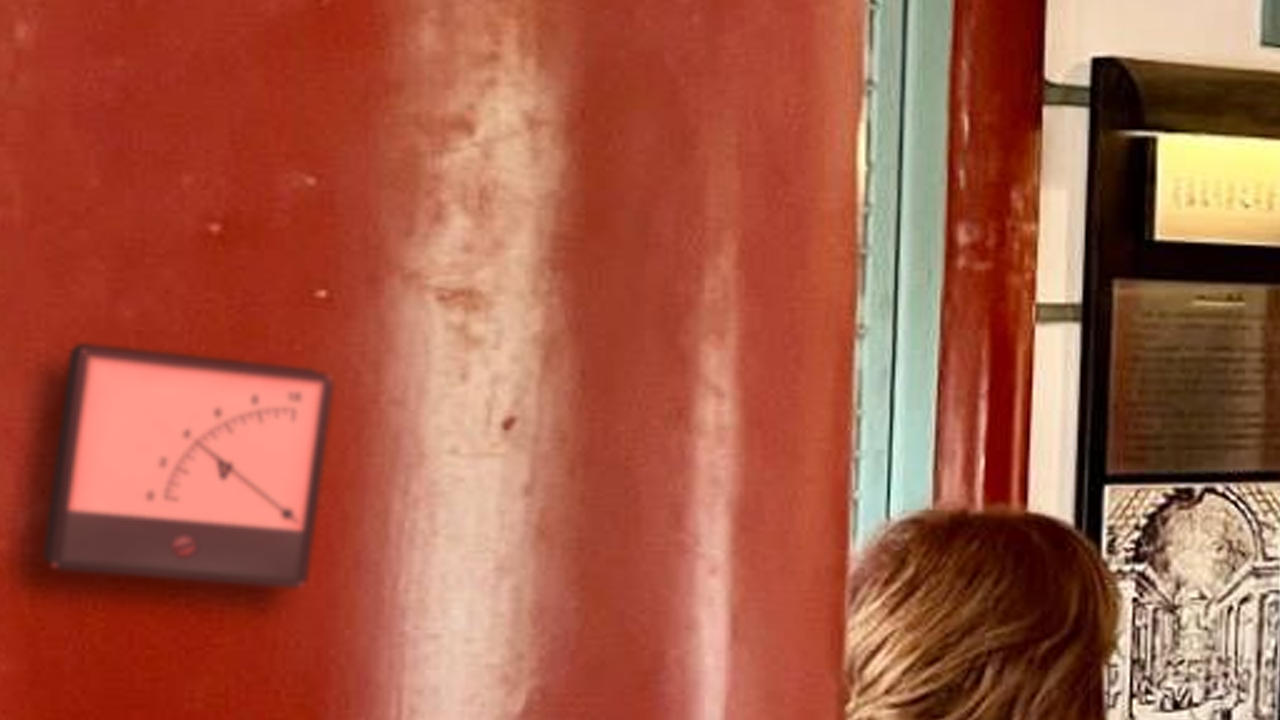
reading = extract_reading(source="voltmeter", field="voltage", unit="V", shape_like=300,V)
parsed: 4,V
